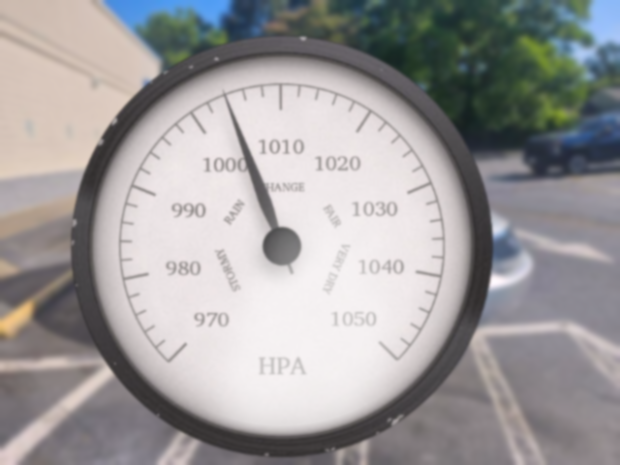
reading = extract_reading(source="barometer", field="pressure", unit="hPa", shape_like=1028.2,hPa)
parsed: 1004,hPa
